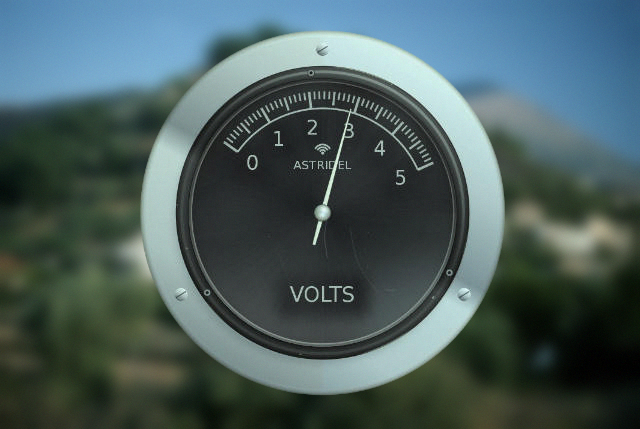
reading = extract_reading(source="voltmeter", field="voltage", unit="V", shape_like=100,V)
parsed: 2.9,V
